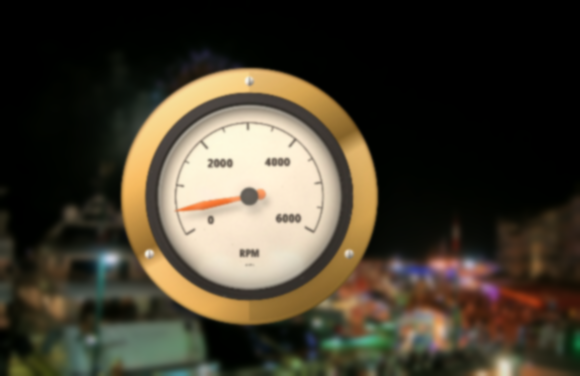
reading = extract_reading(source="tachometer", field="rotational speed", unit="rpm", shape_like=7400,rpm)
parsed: 500,rpm
